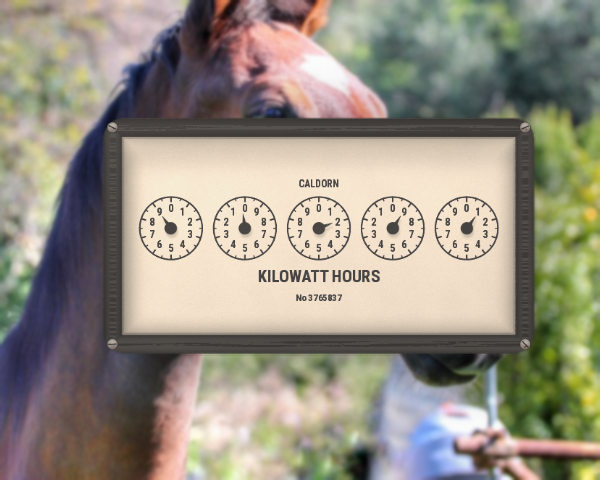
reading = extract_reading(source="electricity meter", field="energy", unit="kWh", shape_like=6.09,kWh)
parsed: 90191,kWh
